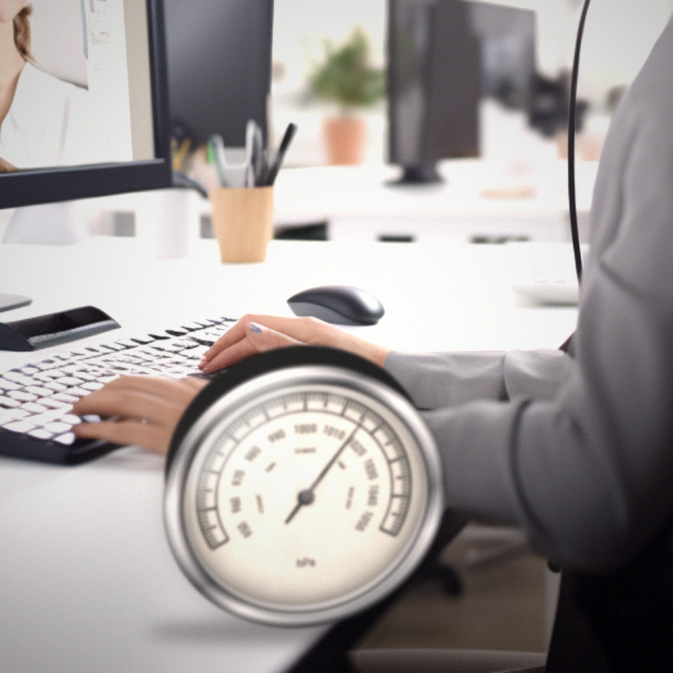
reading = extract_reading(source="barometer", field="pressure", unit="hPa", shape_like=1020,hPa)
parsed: 1015,hPa
